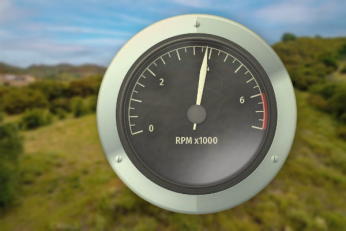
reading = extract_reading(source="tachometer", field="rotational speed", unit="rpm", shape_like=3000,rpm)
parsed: 3875,rpm
